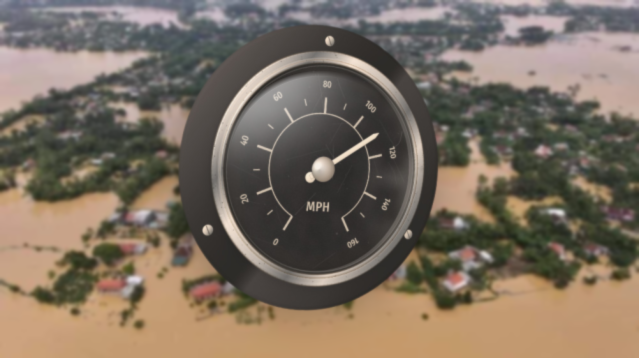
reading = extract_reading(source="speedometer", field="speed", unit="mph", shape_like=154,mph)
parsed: 110,mph
